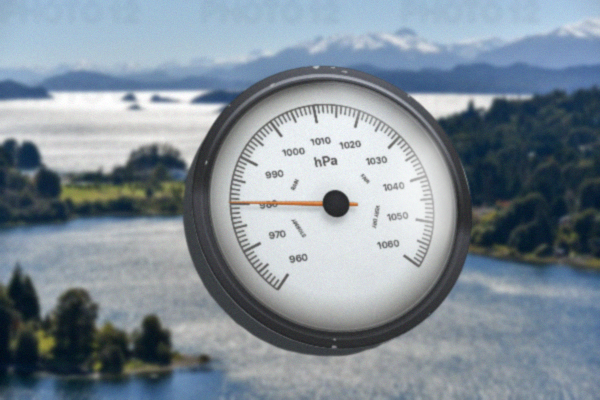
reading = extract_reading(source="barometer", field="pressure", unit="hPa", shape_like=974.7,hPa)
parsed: 980,hPa
